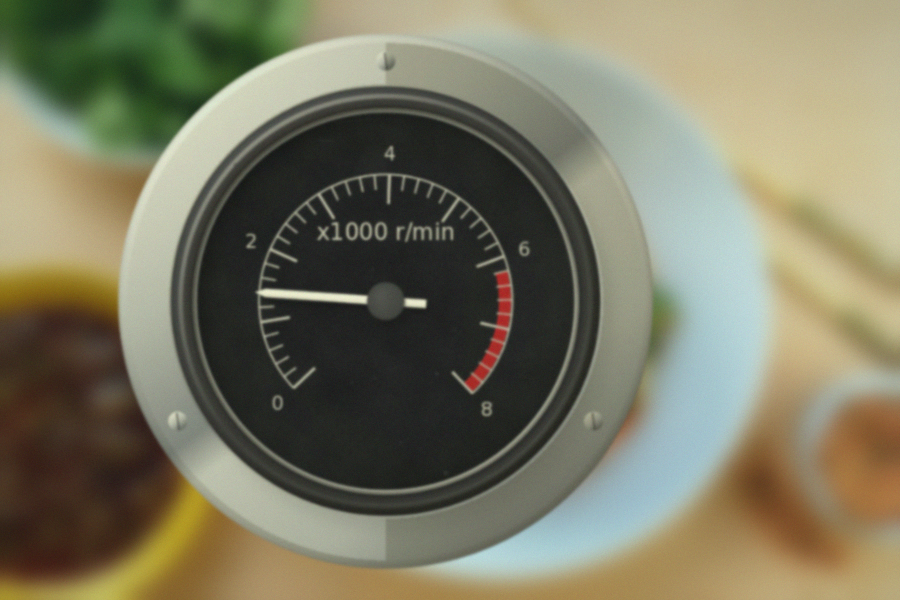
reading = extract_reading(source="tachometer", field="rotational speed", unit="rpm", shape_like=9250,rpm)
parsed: 1400,rpm
